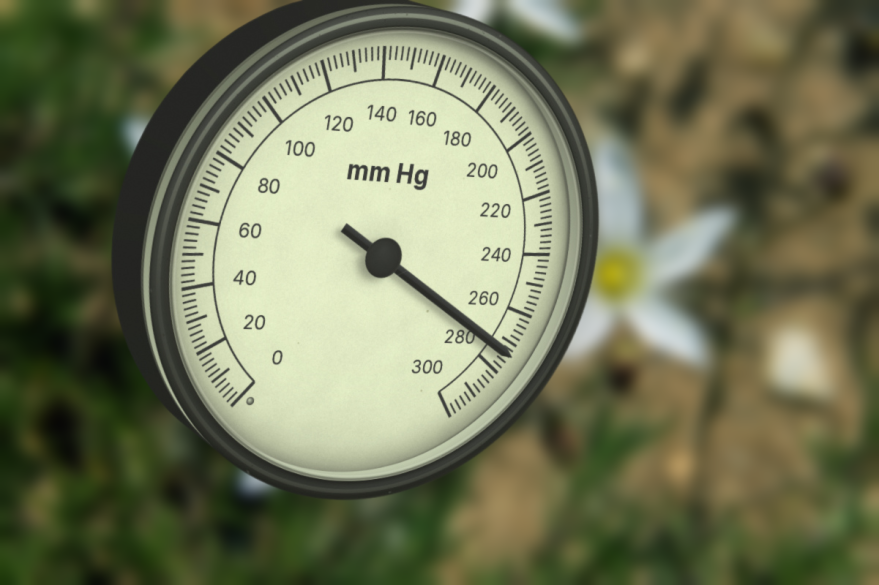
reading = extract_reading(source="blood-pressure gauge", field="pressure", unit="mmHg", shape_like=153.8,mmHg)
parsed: 274,mmHg
